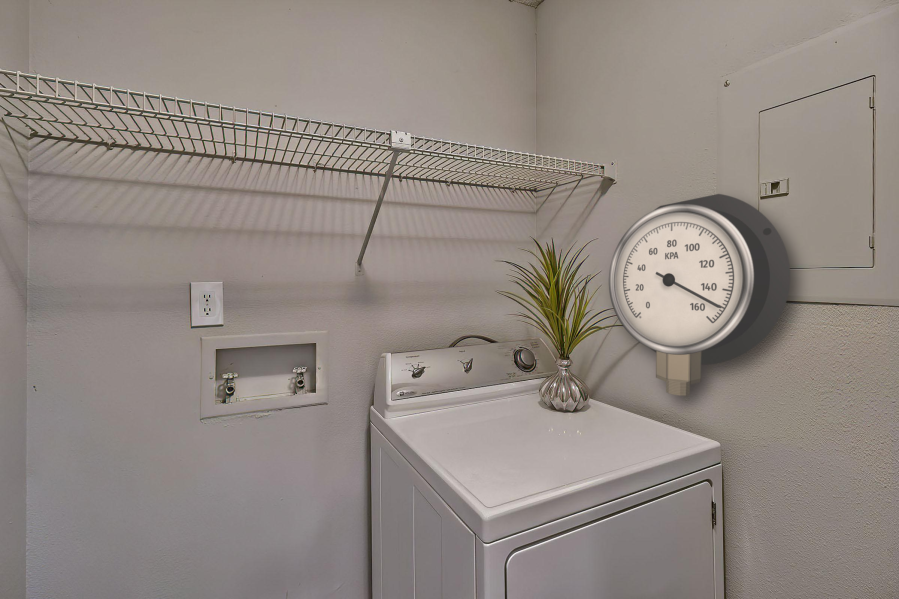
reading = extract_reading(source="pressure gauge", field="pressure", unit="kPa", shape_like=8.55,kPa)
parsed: 150,kPa
